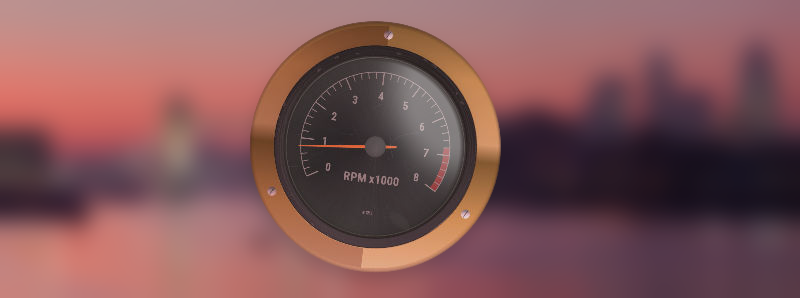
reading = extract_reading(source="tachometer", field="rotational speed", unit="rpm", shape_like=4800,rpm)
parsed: 800,rpm
